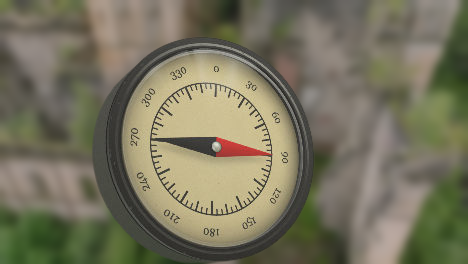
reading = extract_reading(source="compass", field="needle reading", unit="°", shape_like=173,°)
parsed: 90,°
